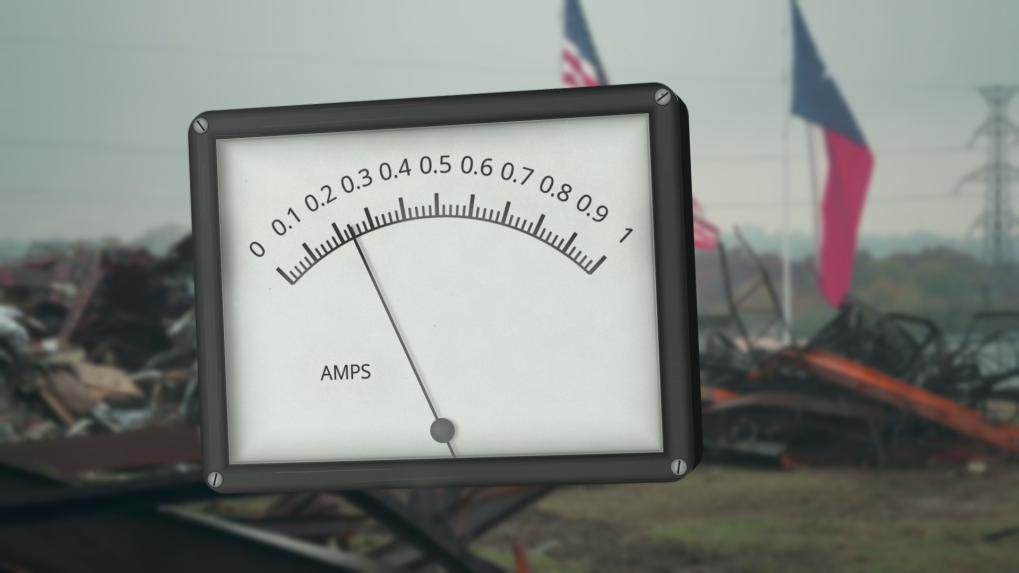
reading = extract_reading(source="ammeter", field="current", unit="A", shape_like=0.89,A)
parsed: 0.24,A
